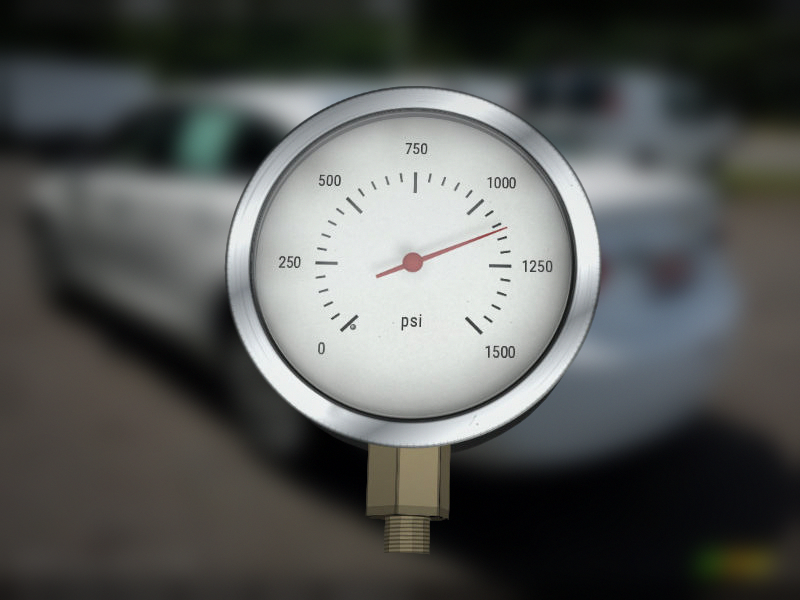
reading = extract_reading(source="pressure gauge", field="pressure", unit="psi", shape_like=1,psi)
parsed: 1125,psi
